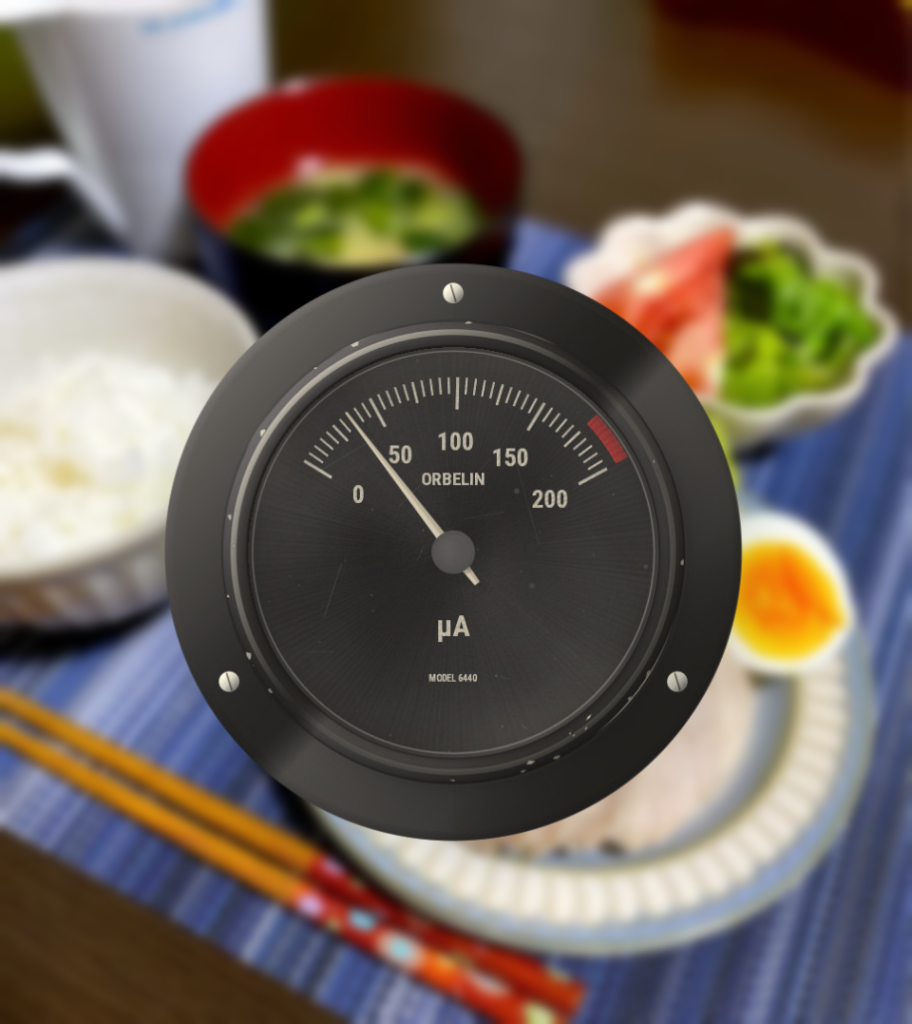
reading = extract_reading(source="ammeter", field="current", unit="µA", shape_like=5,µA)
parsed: 35,µA
